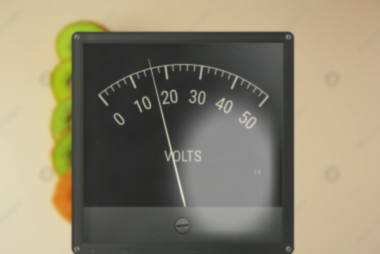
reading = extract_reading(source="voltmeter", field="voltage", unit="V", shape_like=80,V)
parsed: 16,V
